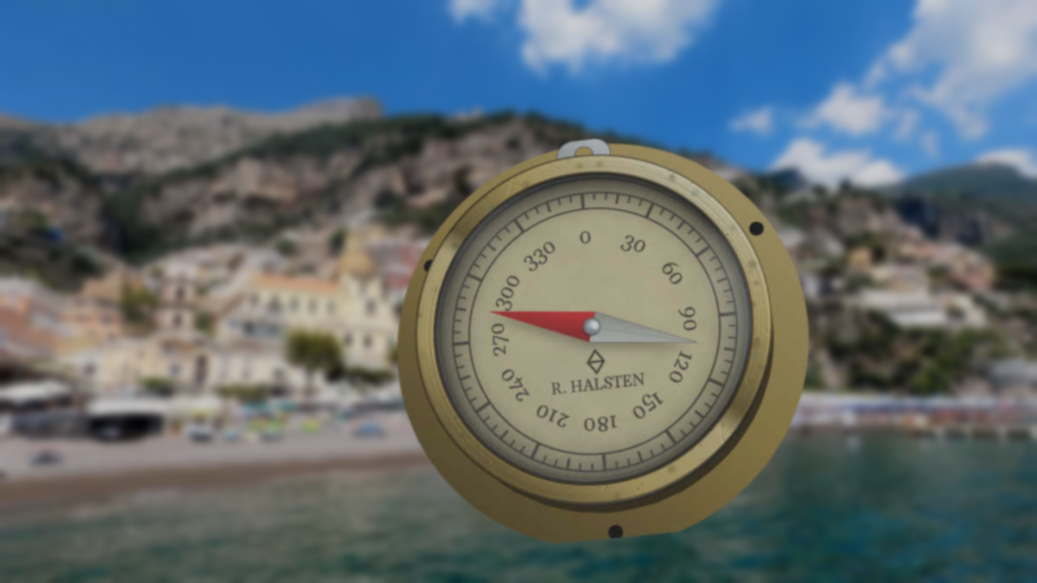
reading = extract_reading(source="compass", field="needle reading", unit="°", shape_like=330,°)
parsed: 285,°
